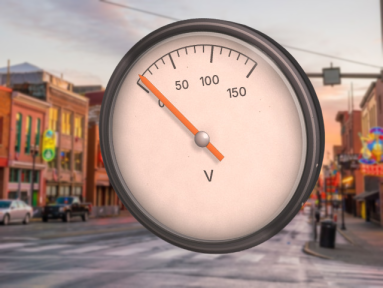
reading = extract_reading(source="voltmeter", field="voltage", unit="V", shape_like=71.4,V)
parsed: 10,V
